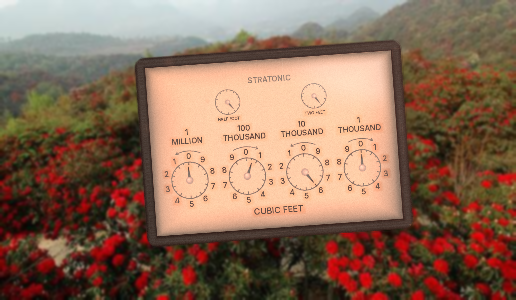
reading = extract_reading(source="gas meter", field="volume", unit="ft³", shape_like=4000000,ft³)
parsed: 6000,ft³
